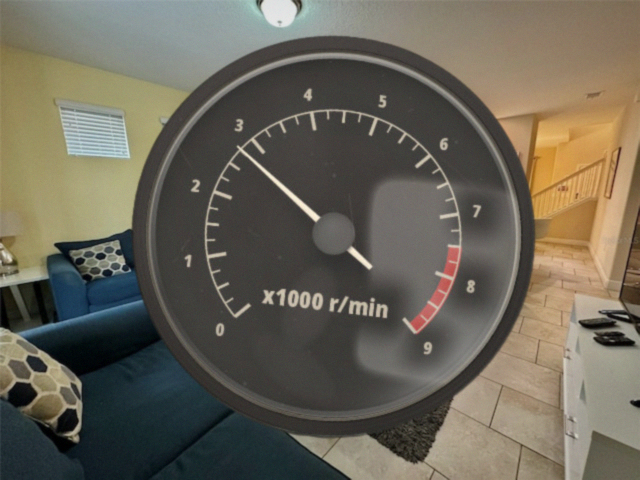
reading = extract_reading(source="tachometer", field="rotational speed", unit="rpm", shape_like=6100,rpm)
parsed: 2750,rpm
